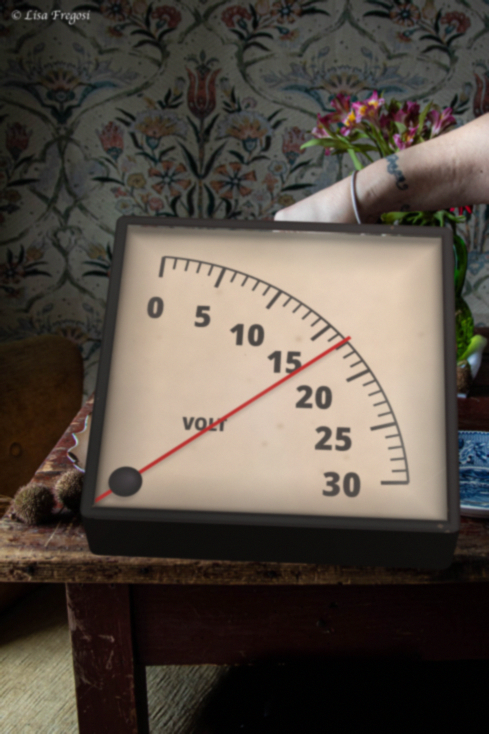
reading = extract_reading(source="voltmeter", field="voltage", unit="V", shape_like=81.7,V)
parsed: 17,V
